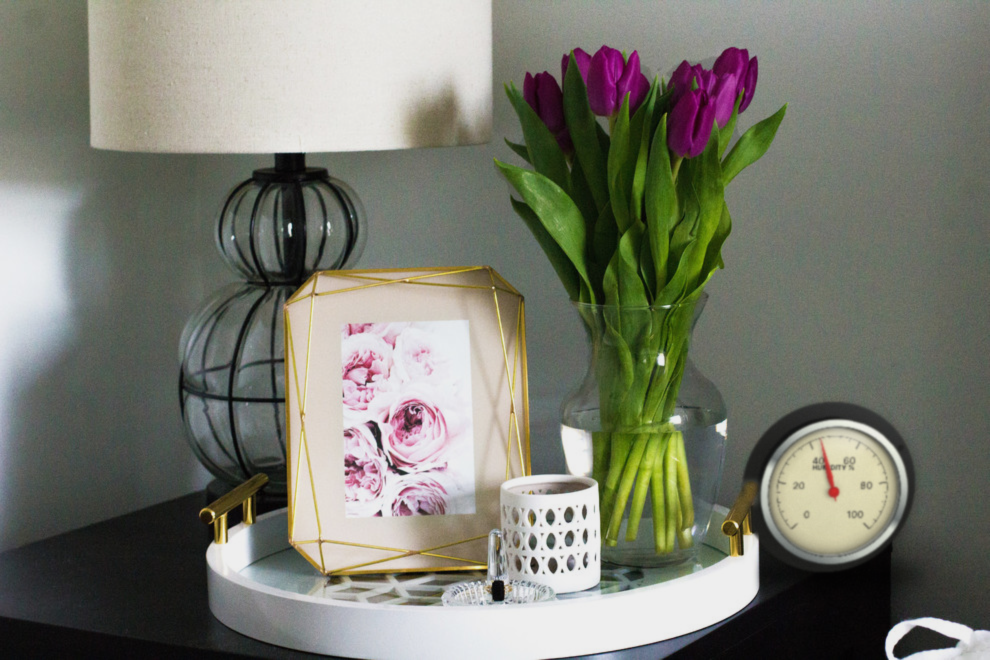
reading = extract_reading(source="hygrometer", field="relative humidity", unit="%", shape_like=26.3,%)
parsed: 44,%
